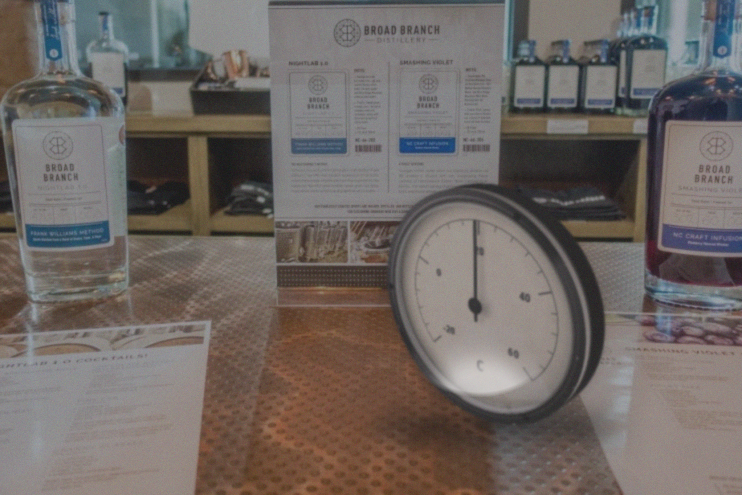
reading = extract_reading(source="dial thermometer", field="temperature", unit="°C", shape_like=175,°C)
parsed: 20,°C
